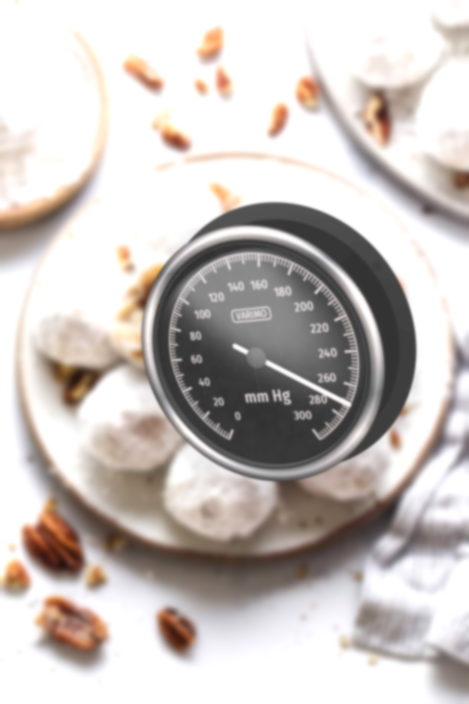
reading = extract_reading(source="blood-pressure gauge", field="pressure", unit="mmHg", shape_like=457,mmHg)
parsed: 270,mmHg
